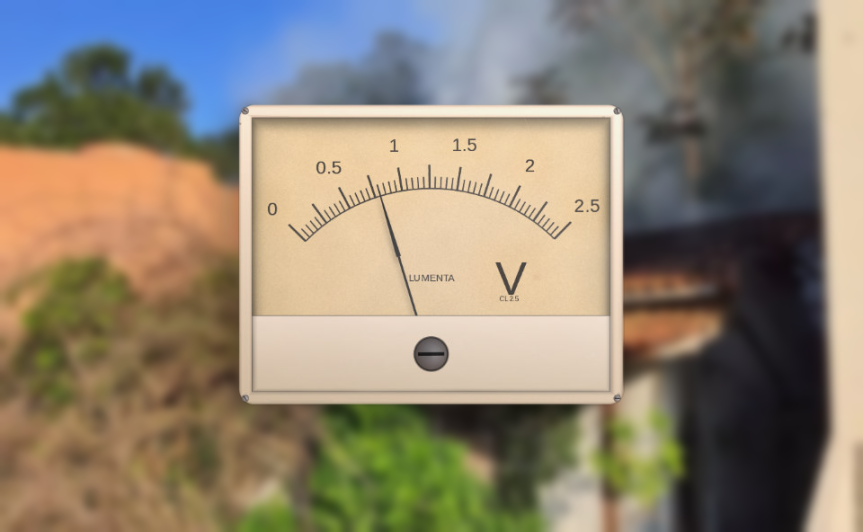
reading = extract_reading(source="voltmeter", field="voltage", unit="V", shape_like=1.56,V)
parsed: 0.8,V
